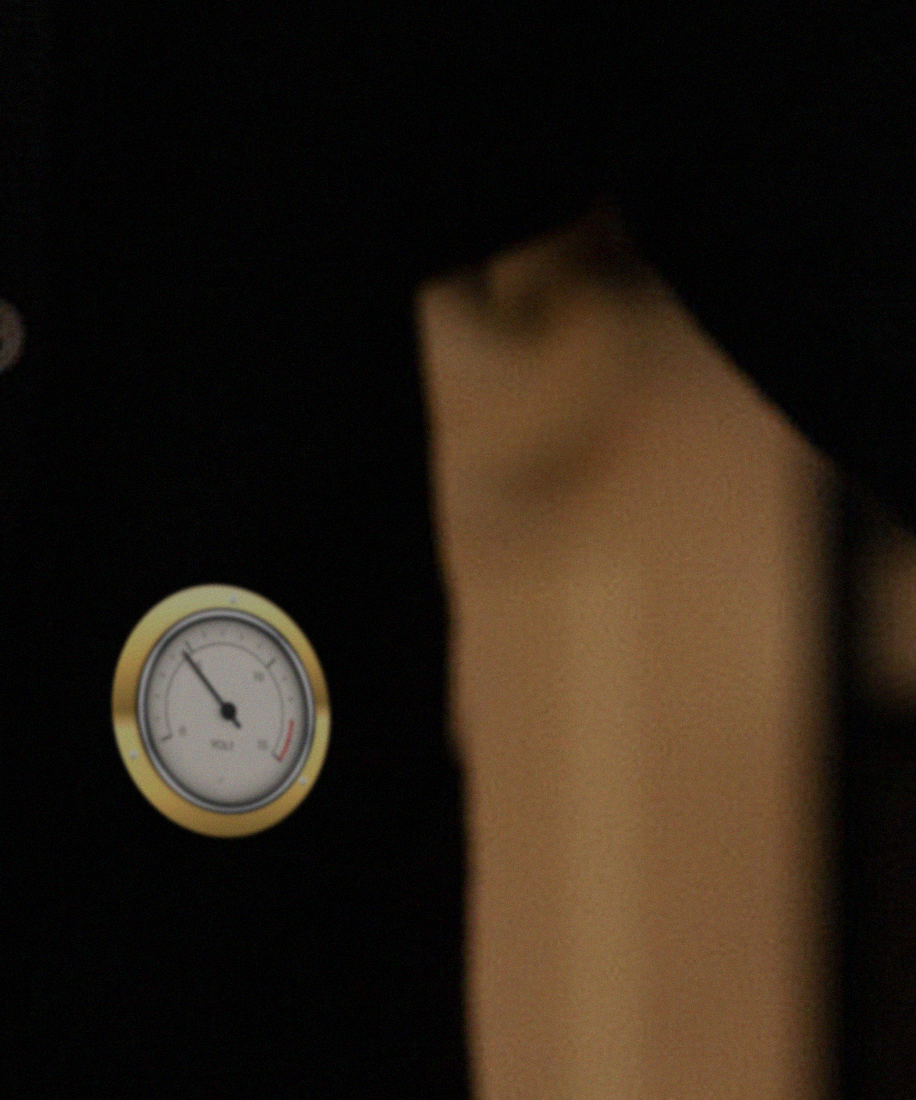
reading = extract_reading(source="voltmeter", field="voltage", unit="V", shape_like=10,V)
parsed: 4.5,V
